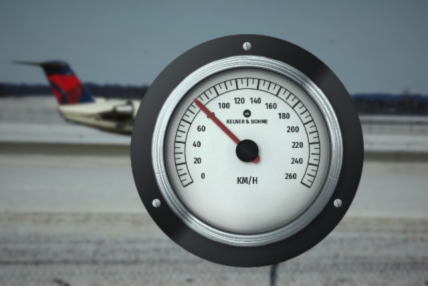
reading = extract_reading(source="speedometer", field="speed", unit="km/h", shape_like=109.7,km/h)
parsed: 80,km/h
